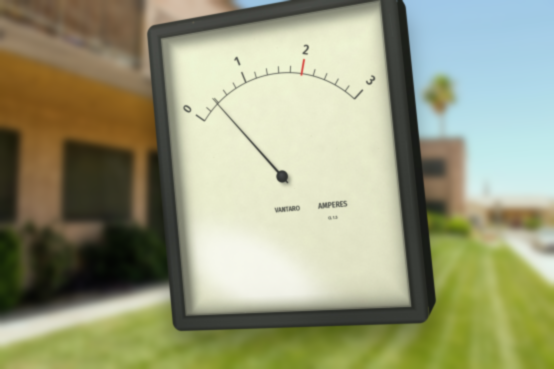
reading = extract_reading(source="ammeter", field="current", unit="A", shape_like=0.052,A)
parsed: 0.4,A
